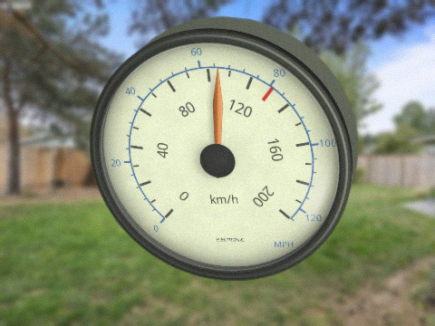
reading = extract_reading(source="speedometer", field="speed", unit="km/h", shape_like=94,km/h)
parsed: 105,km/h
